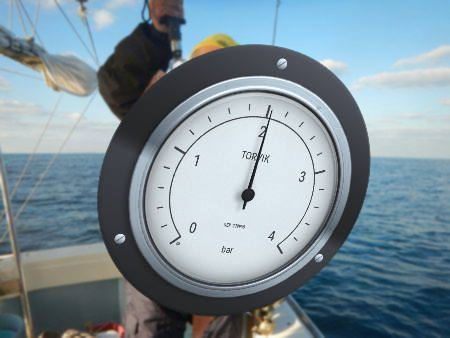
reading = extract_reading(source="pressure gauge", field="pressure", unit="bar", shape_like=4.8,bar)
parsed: 2,bar
